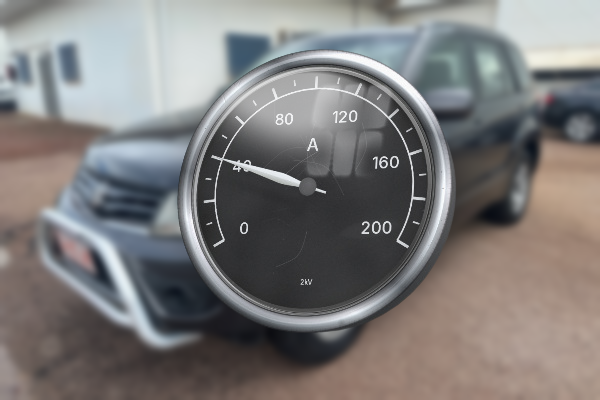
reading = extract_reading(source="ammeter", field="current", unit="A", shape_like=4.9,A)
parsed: 40,A
